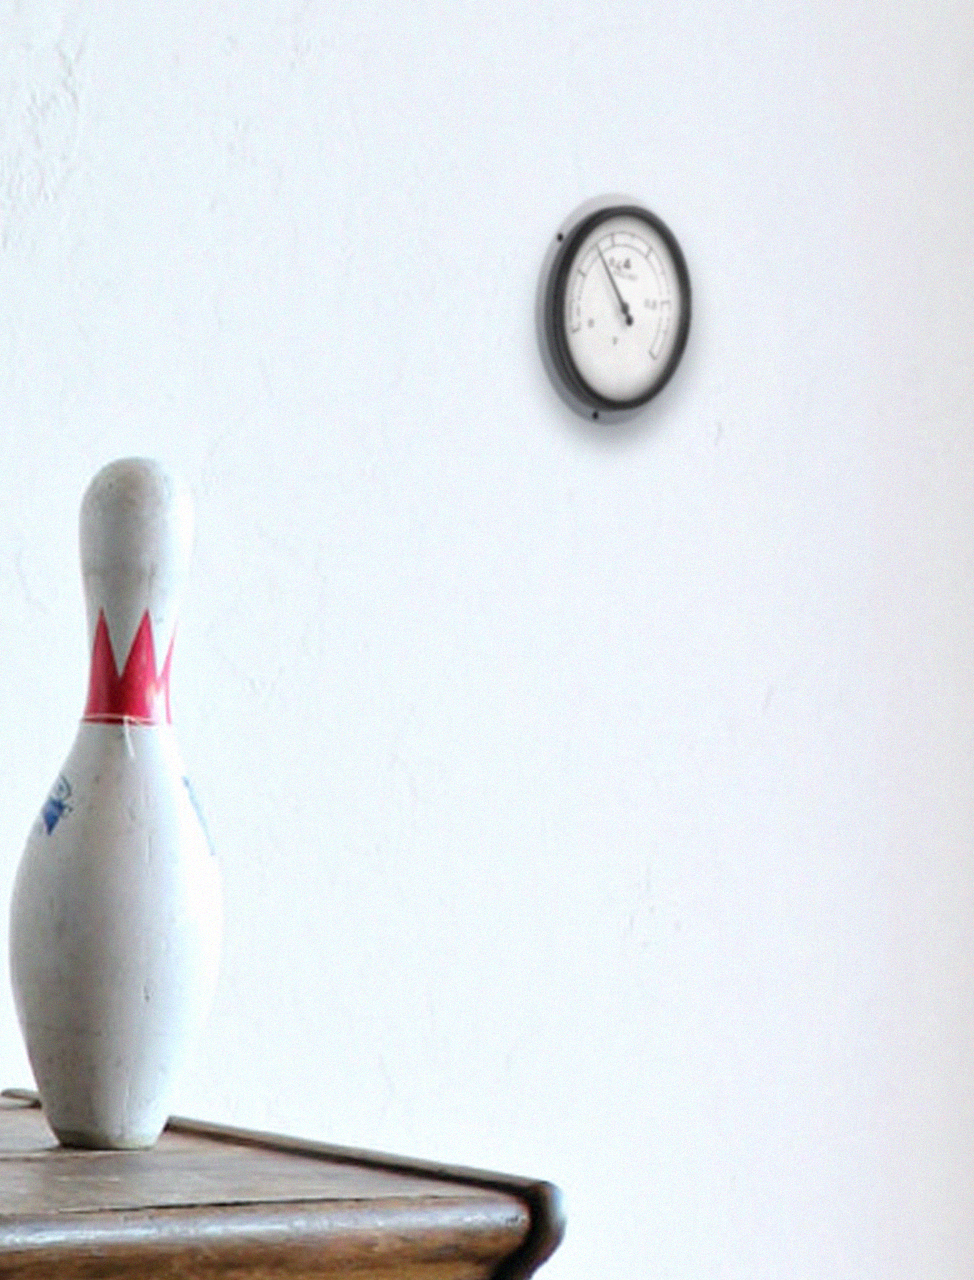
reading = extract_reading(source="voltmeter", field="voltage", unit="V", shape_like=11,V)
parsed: 0.3,V
